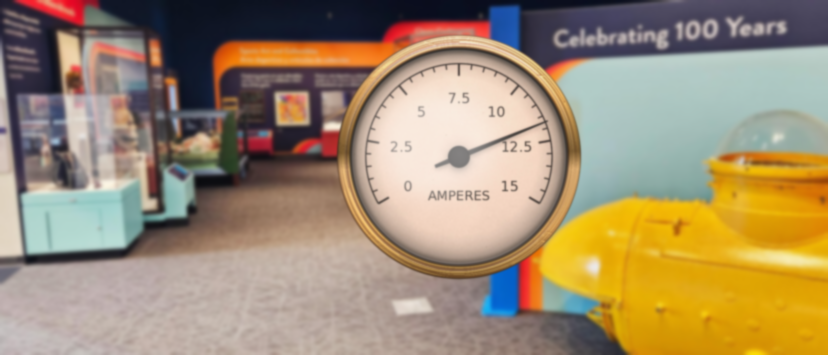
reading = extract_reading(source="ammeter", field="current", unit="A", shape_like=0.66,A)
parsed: 11.75,A
